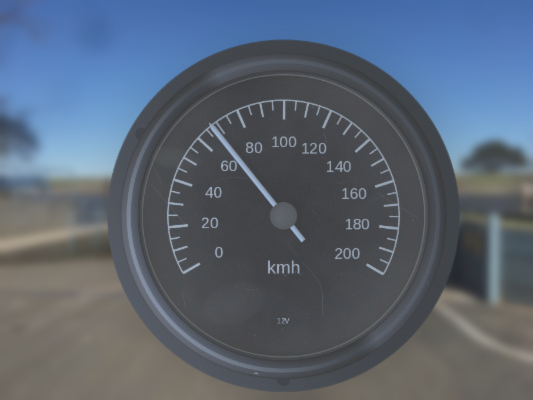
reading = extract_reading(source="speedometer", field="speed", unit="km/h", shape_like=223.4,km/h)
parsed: 67.5,km/h
